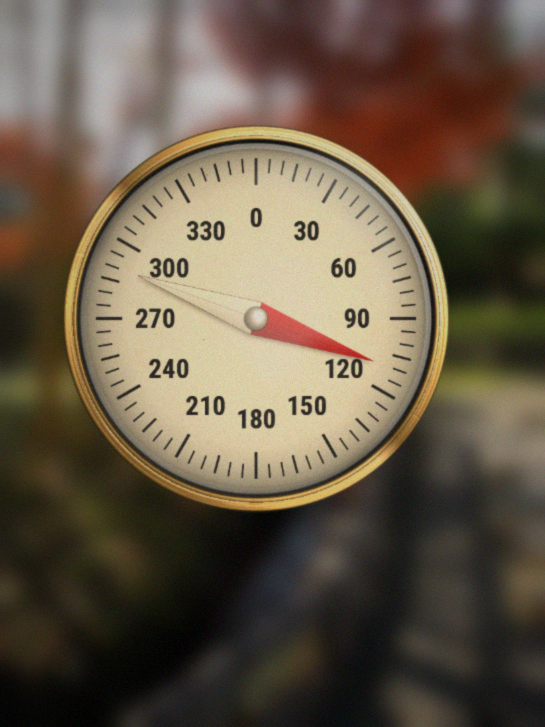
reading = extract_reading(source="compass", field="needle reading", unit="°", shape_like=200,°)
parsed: 110,°
